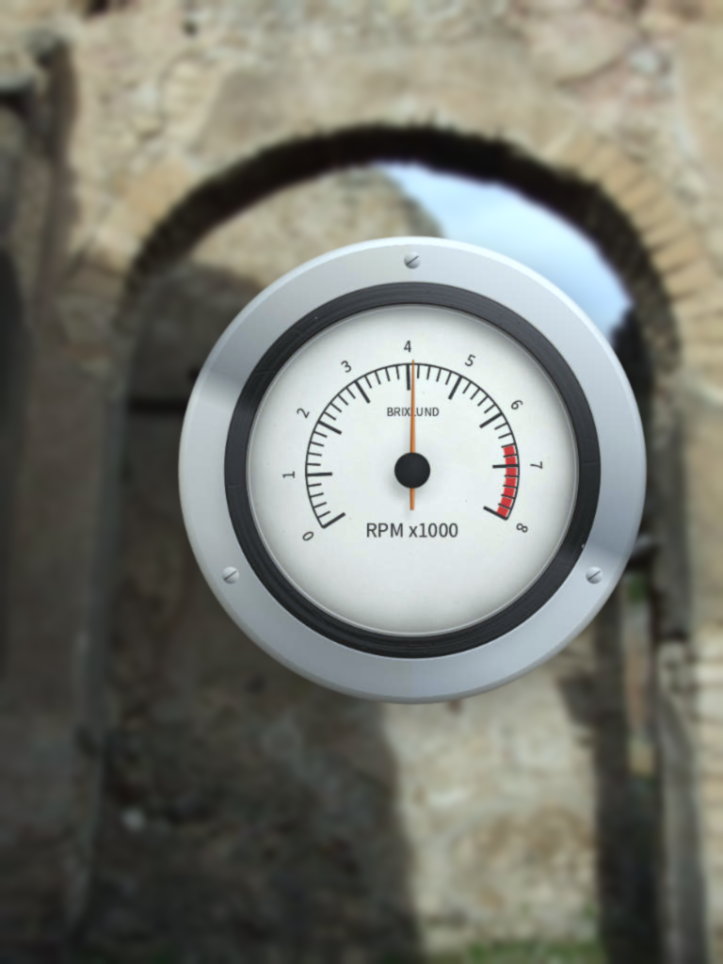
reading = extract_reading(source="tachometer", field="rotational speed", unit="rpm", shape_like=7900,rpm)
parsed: 4100,rpm
